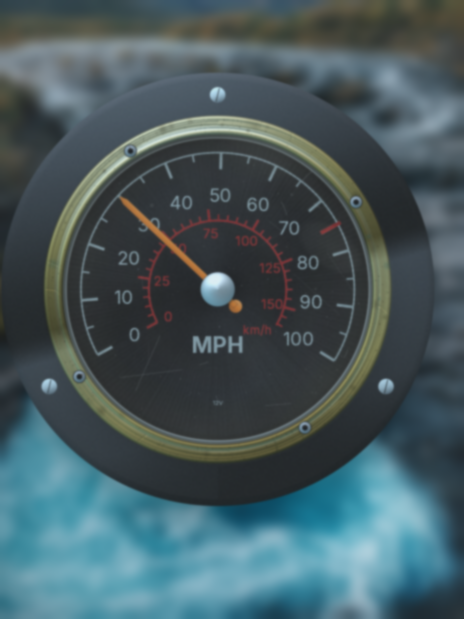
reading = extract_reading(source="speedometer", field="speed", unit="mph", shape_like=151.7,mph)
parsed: 30,mph
